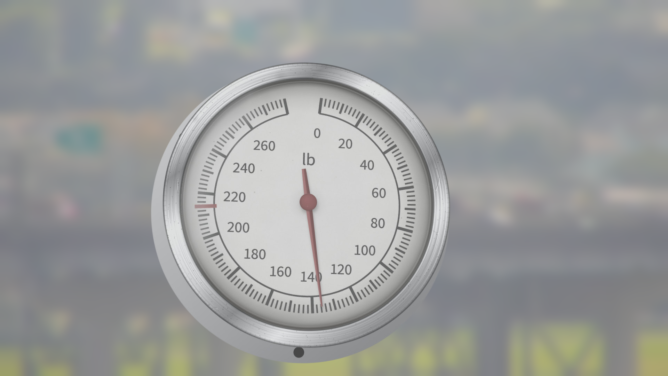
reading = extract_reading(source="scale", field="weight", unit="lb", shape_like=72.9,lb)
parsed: 136,lb
